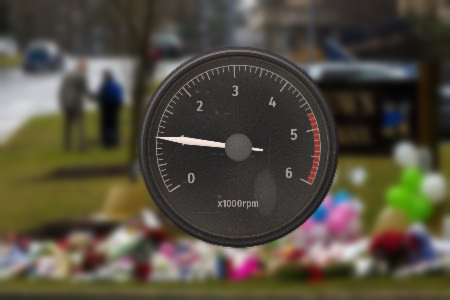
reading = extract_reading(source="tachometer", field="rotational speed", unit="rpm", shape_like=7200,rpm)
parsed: 1000,rpm
